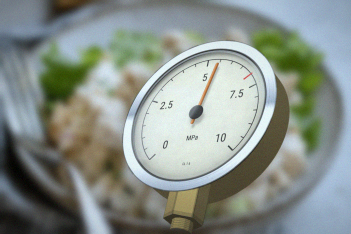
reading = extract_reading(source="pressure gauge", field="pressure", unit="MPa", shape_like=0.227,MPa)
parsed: 5.5,MPa
